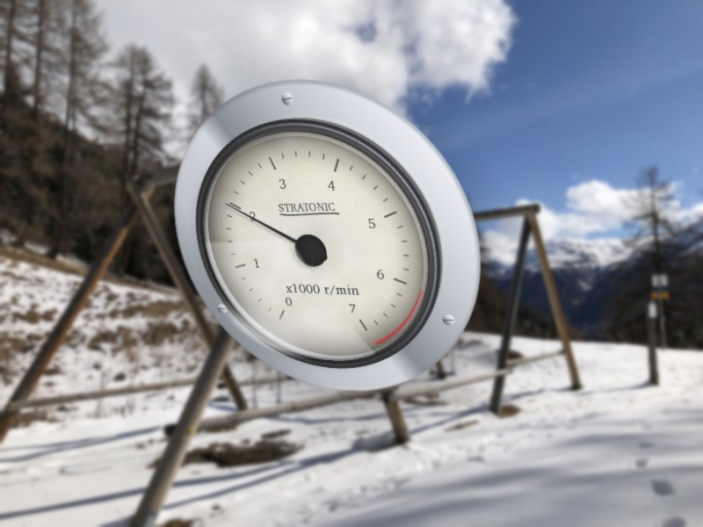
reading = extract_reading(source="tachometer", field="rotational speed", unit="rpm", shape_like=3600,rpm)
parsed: 2000,rpm
